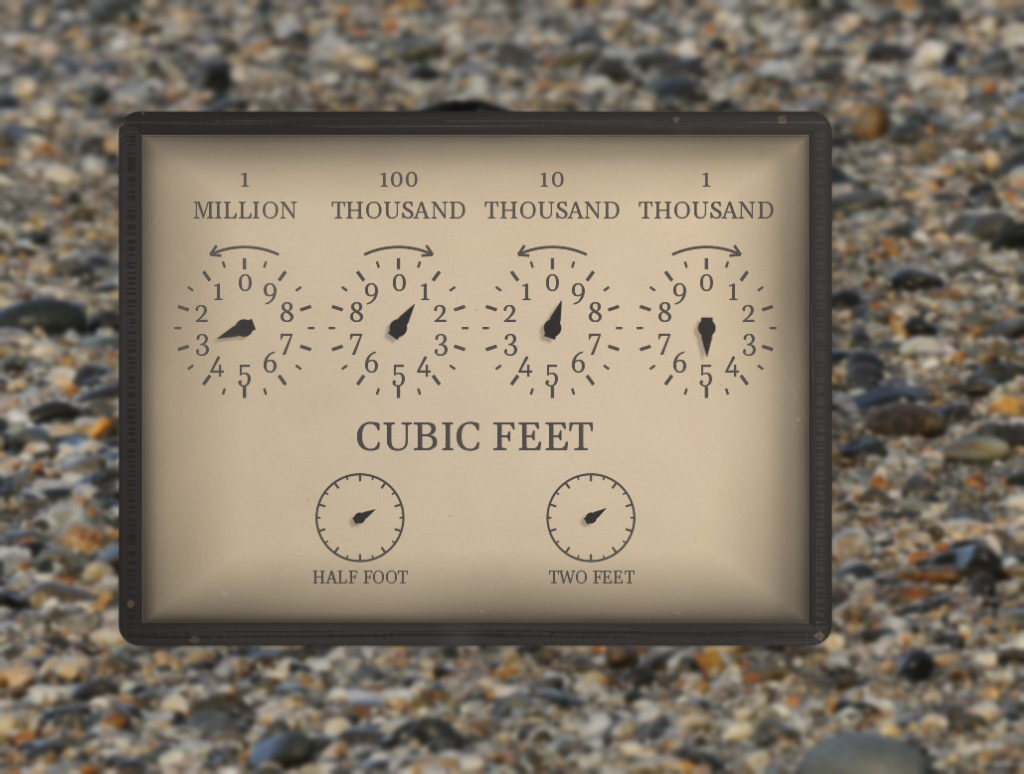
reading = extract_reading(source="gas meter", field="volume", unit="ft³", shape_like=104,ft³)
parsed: 309500,ft³
